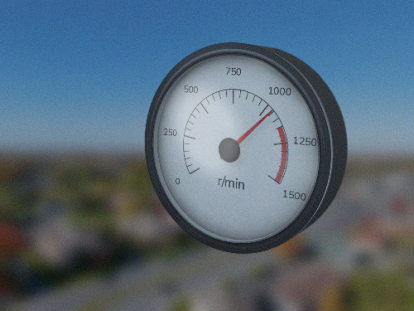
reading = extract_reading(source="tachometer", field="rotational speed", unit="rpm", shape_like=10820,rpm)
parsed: 1050,rpm
